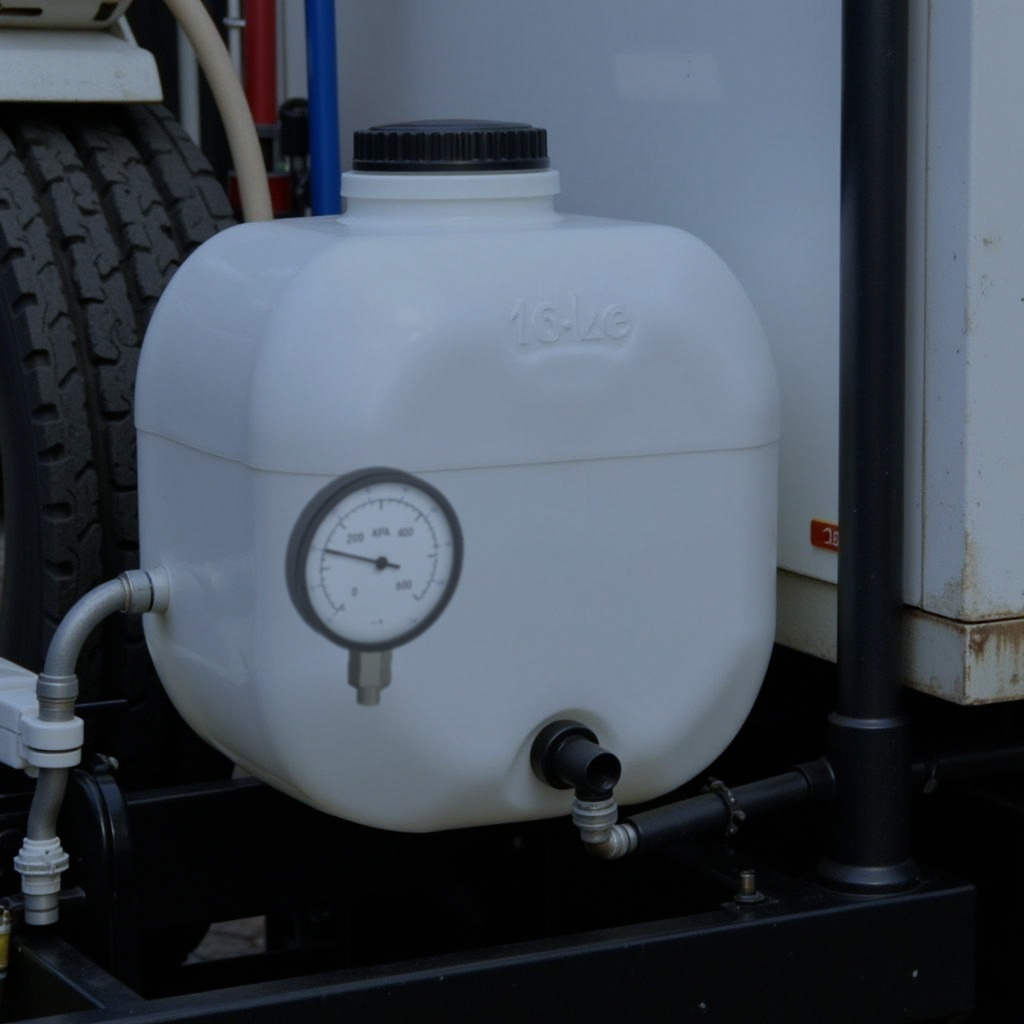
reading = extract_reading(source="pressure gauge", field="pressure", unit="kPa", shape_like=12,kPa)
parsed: 140,kPa
